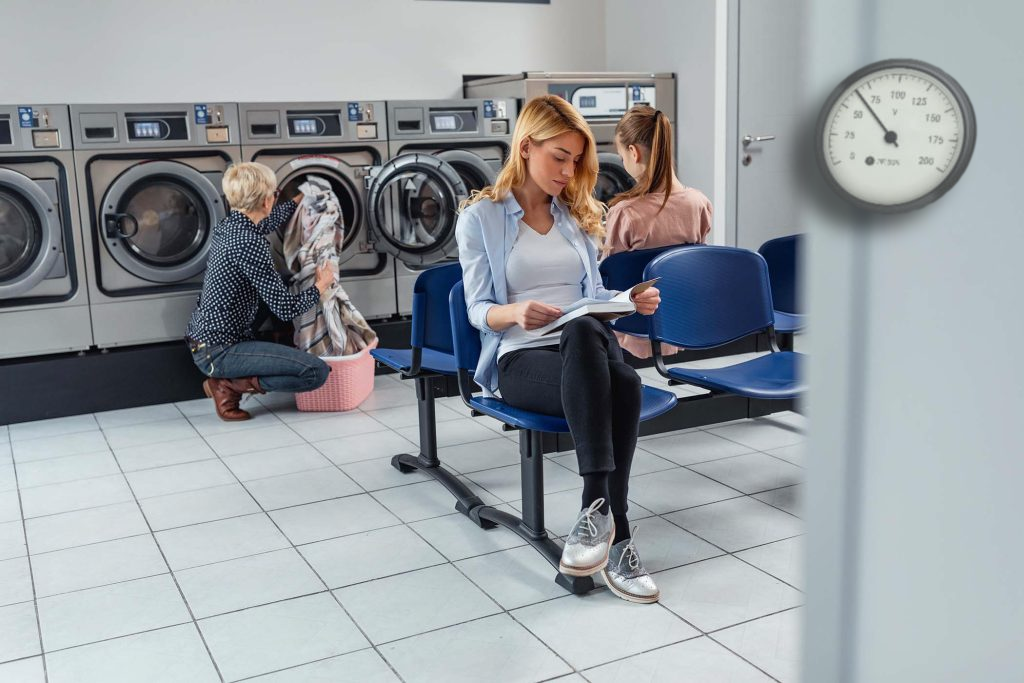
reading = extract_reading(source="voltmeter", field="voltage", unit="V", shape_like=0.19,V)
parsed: 65,V
